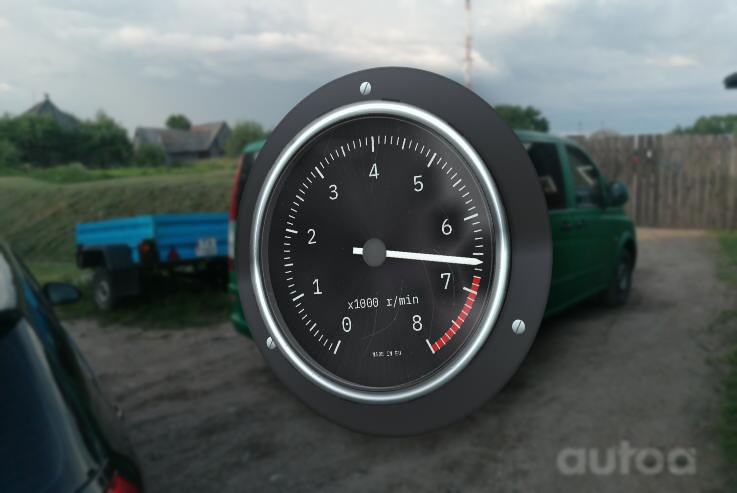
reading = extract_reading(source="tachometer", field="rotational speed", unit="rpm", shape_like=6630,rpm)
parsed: 6600,rpm
